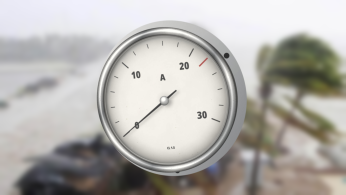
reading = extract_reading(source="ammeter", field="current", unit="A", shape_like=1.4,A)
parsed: 0,A
